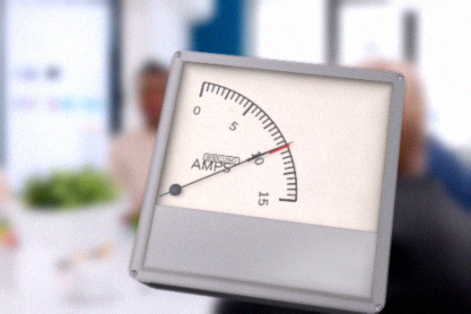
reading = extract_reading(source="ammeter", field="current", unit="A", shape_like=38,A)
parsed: 10,A
